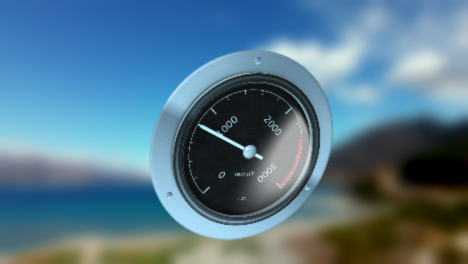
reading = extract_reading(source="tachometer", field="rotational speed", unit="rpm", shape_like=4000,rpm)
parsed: 800,rpm
